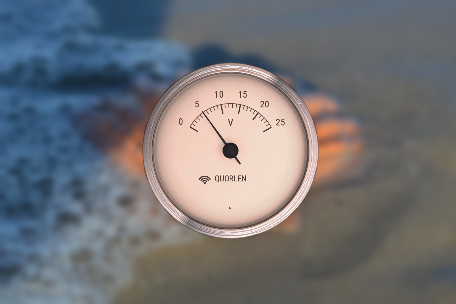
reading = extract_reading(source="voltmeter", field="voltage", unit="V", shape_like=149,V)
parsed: 5,V
